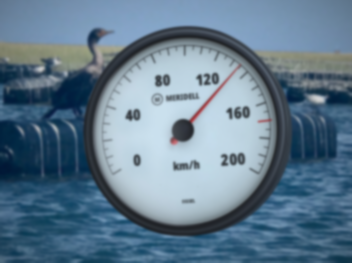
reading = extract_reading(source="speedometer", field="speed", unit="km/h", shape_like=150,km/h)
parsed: 135,km/h
